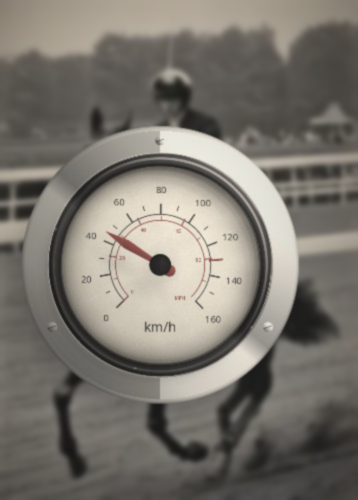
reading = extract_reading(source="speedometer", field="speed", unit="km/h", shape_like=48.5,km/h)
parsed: 45,km/h
